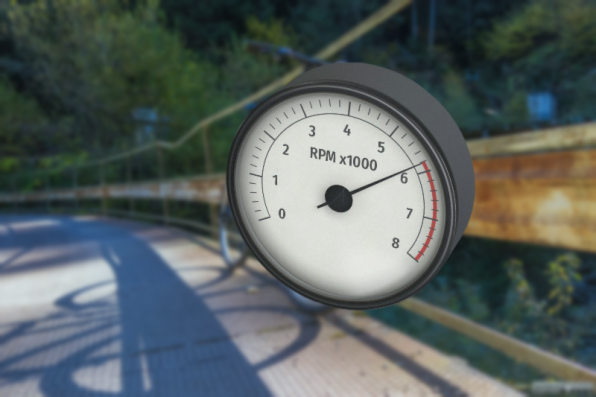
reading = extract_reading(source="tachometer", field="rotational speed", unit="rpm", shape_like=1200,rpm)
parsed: 5800,rpm
